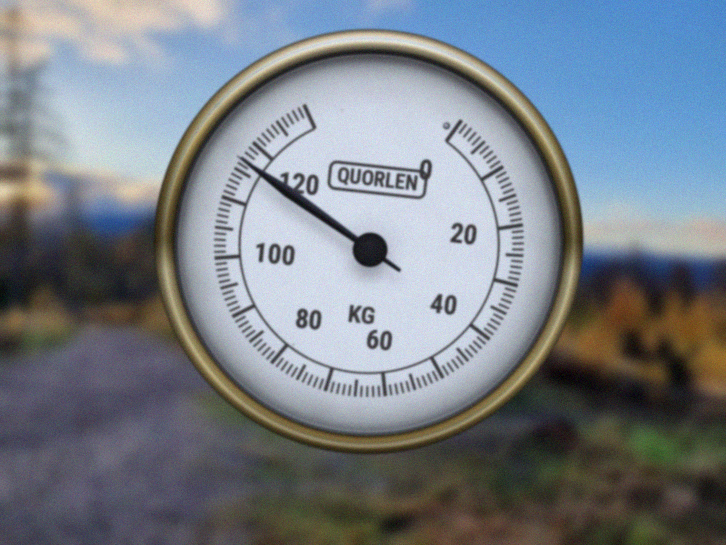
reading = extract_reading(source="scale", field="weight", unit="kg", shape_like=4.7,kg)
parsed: 117,kg
